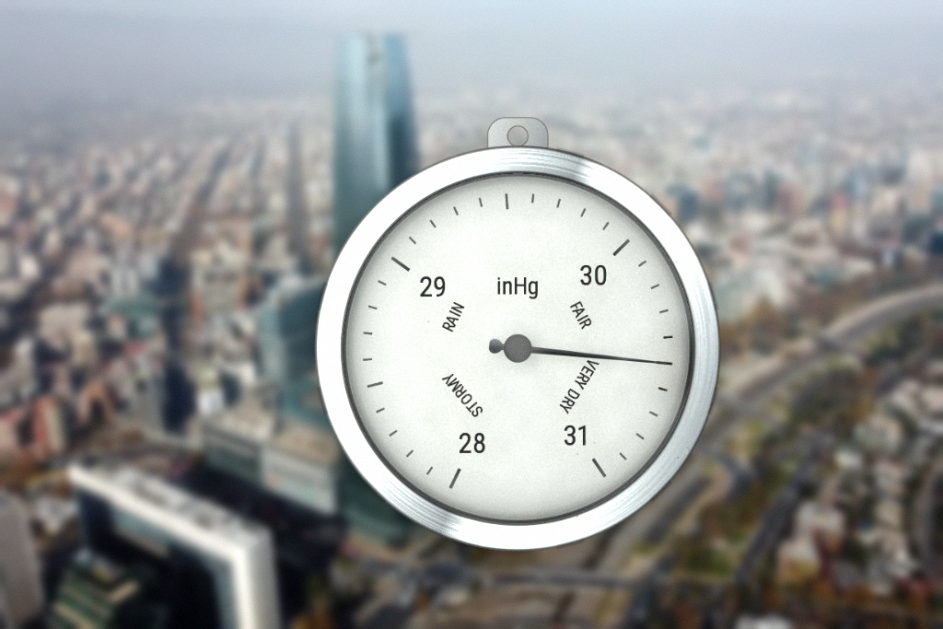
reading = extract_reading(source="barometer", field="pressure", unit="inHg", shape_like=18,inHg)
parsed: 30.5,inHg
